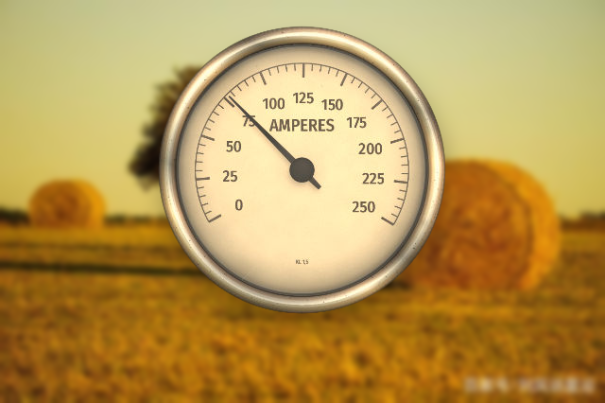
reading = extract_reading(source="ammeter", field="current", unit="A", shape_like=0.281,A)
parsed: 77.5,A
